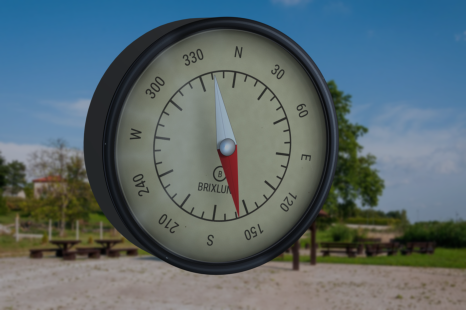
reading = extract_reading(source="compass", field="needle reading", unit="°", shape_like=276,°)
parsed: 160,°
